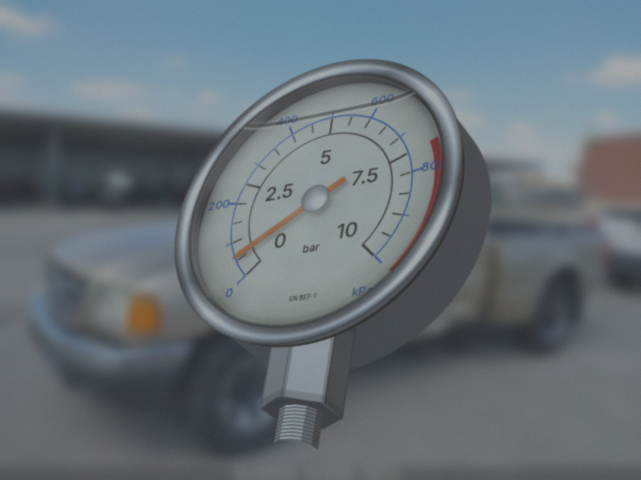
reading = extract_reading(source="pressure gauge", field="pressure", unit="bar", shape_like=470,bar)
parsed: 0.5,bar
